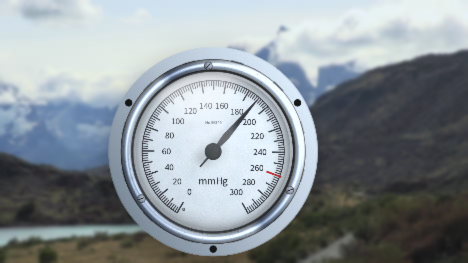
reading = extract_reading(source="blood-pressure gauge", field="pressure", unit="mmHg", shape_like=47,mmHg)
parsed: 190,mmHg
